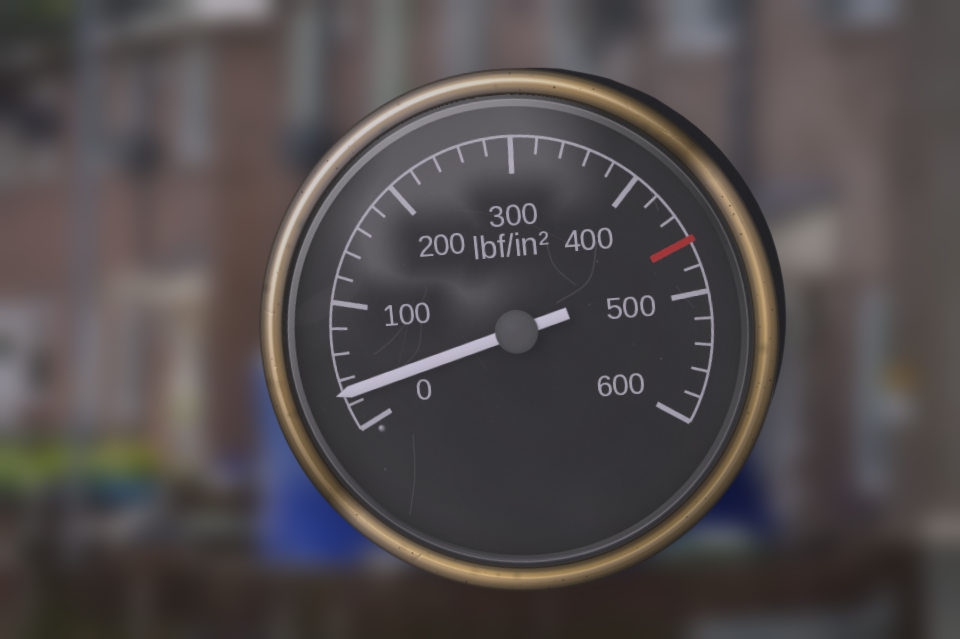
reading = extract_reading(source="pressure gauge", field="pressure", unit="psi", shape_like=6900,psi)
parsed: 30,psi
